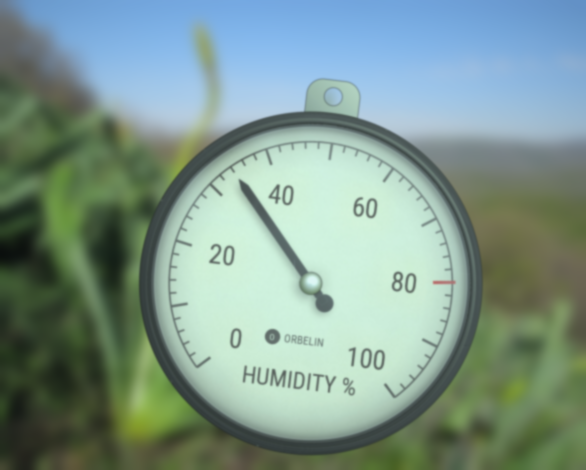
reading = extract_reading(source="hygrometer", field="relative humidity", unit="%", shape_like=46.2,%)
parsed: 34,%
